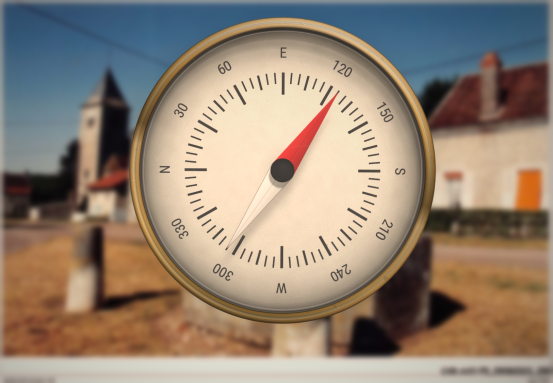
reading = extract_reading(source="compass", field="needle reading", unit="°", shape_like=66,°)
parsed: 125,°
